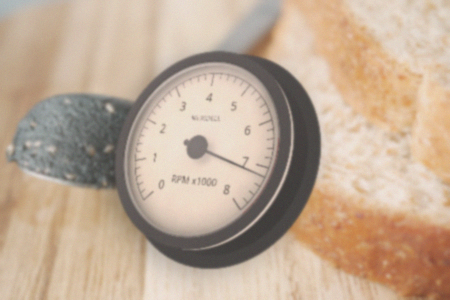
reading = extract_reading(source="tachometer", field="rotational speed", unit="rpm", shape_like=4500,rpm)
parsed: 7200,rpm
